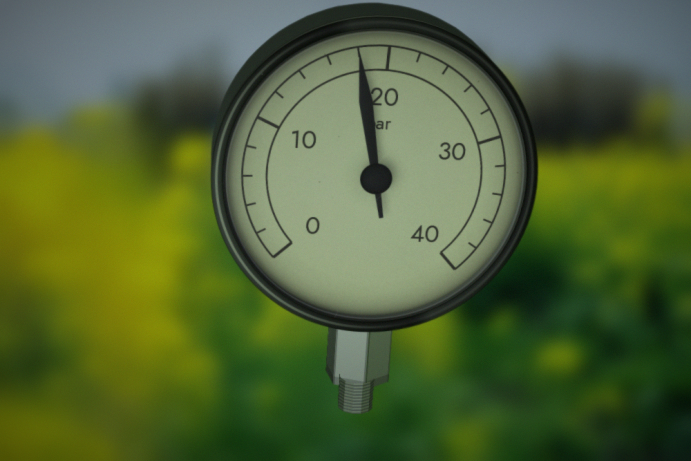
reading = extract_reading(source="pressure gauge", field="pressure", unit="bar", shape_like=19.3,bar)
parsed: 18,bar
